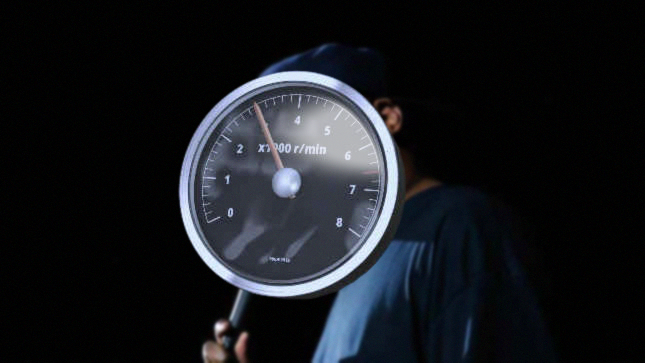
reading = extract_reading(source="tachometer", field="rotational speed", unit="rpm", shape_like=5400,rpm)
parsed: 3000,rpm
